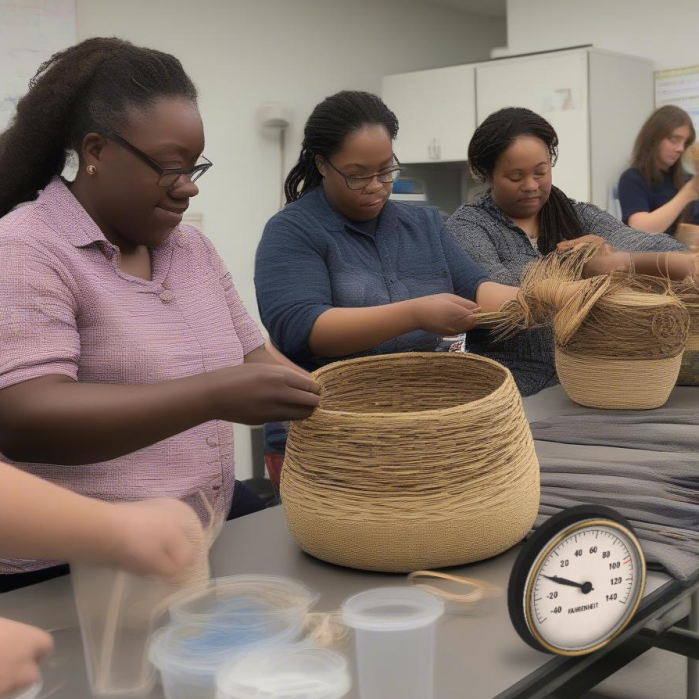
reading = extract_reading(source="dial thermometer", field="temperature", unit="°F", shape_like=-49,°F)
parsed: 0,°F
